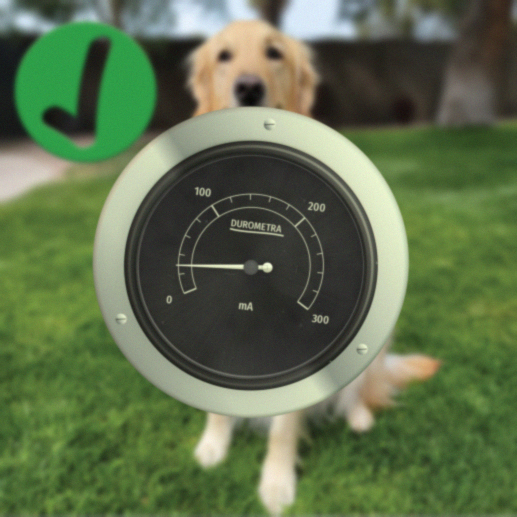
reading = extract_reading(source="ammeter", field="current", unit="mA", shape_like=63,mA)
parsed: 30,mA
